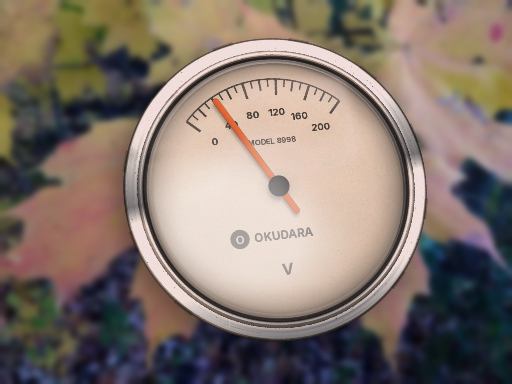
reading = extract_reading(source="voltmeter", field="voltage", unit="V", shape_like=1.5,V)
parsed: 40,V
